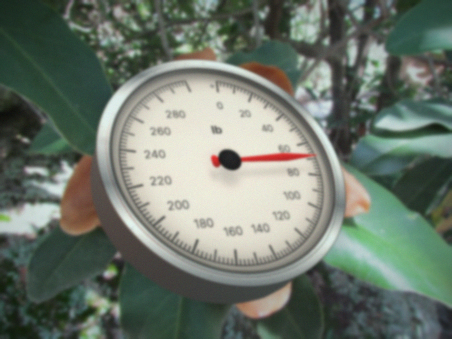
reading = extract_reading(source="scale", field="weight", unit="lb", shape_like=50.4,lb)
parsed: 70,lb
